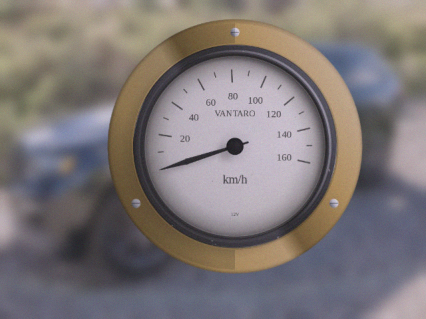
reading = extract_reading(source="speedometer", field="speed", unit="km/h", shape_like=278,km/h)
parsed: 0,km/h
